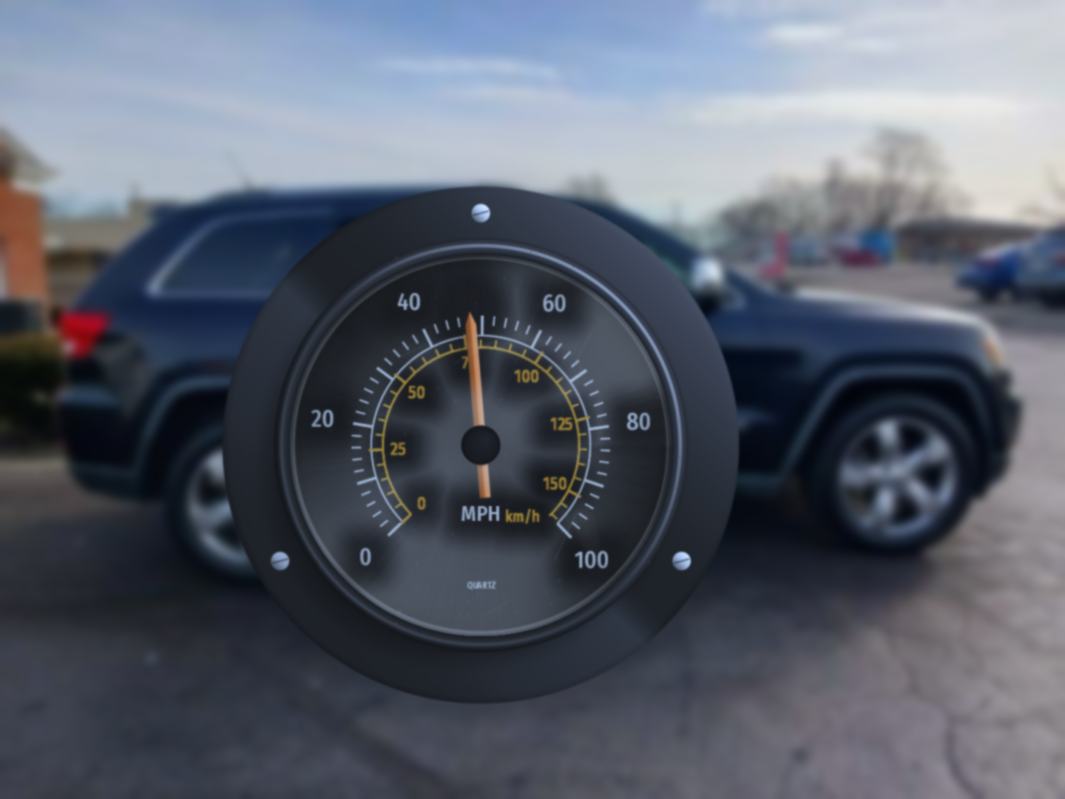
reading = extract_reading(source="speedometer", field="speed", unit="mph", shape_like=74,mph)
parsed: 48,mph
